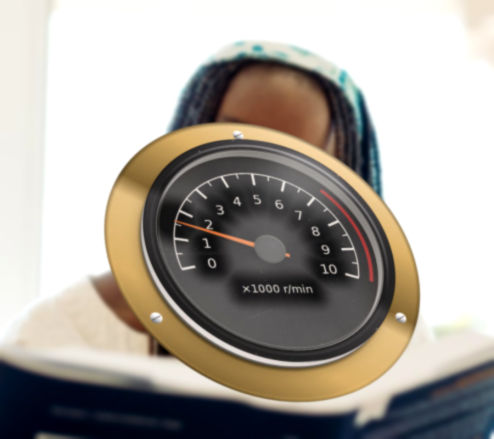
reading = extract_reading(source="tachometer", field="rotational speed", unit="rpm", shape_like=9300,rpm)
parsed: 1500,rpm
